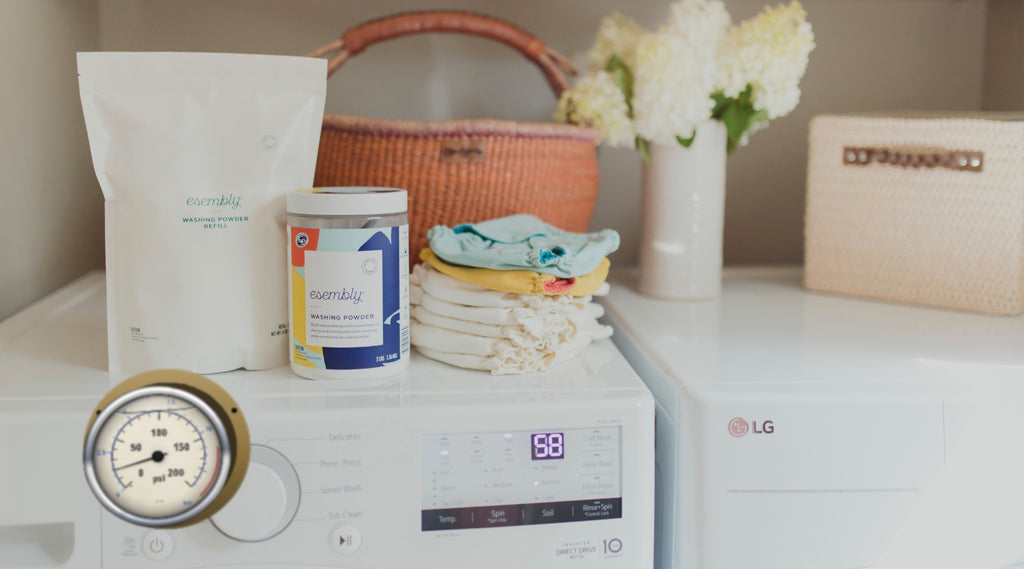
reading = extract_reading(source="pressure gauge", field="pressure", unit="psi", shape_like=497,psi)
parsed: 20,psi
